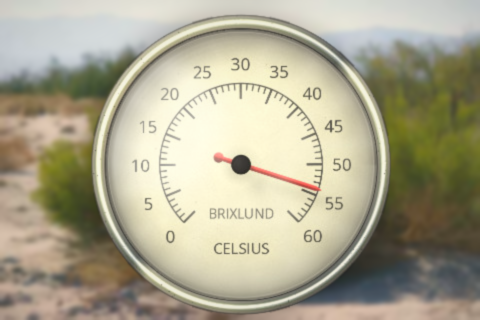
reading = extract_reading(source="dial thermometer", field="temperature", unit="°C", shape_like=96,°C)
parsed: 54,°C
